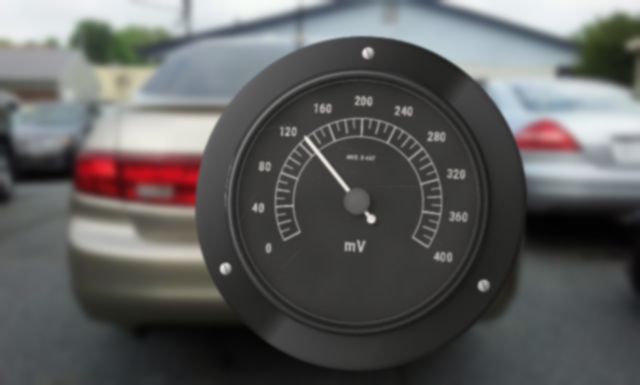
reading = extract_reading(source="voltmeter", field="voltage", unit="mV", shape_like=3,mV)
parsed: 130,mV
